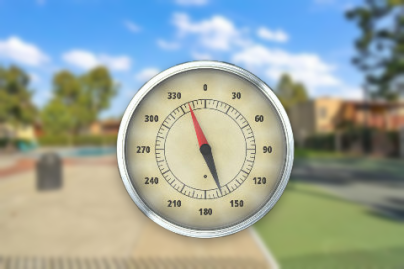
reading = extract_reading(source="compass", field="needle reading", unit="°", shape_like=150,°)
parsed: 340,°
